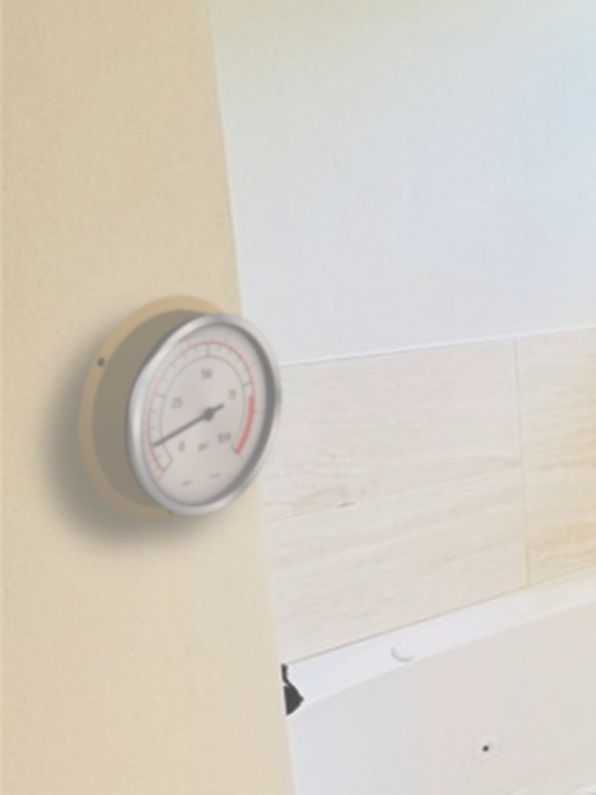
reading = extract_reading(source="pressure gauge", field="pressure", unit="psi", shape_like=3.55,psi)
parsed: 10,psi
